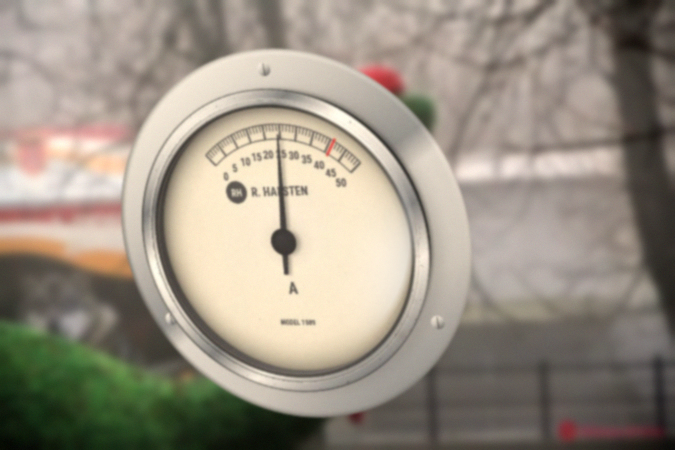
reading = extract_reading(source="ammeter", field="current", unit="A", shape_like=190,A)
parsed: 25,A
